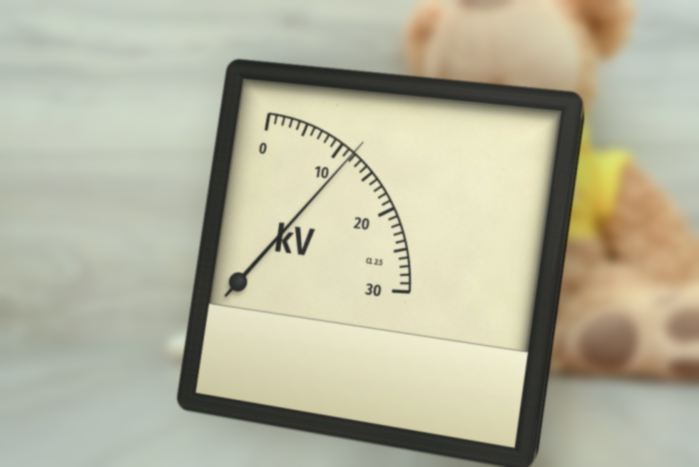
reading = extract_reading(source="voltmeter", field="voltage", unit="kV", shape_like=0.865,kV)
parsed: 12,kV
